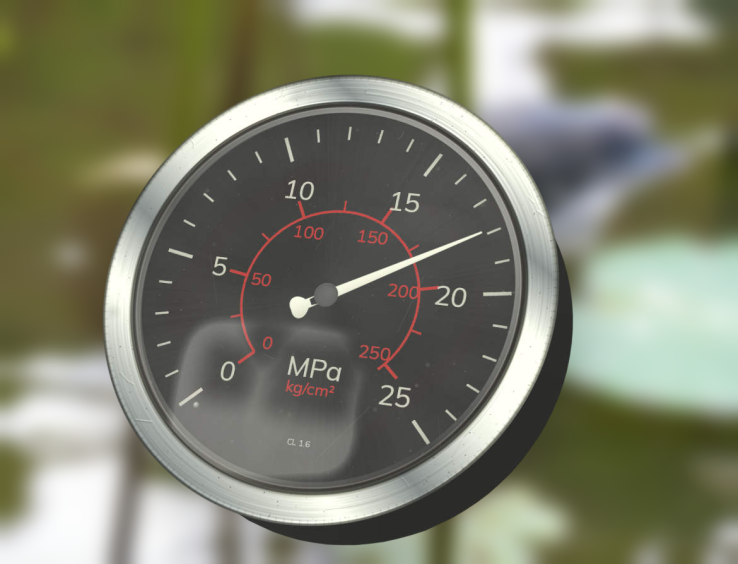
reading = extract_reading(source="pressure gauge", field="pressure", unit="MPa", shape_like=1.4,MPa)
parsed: 18,MPa
